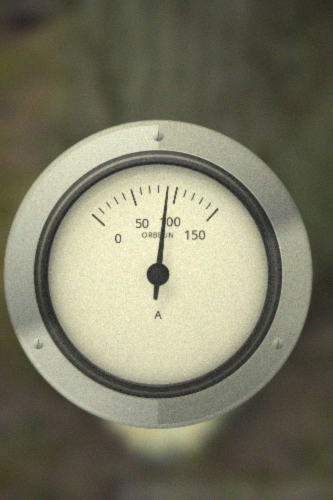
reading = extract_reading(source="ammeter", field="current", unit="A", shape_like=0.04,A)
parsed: 90,A
